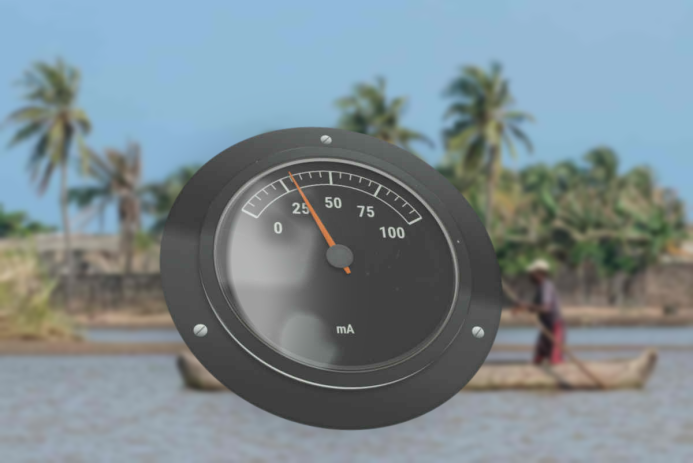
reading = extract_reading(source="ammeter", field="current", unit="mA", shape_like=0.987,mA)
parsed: 30,mA
